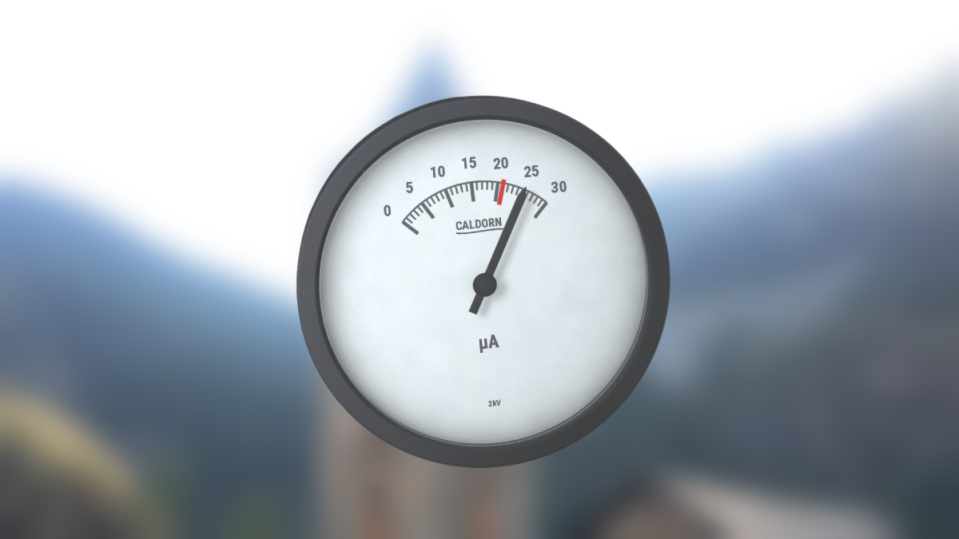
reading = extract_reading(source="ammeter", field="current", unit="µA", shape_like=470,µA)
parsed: 25,µA
